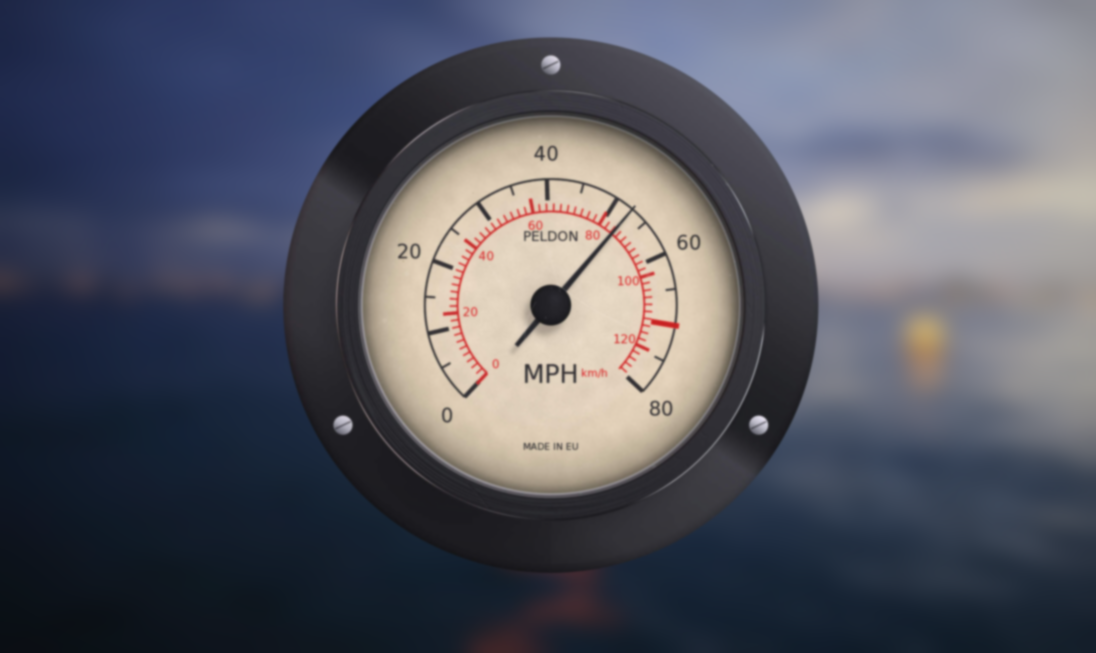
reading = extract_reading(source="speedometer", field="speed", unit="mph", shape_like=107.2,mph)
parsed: 52.5,mph
